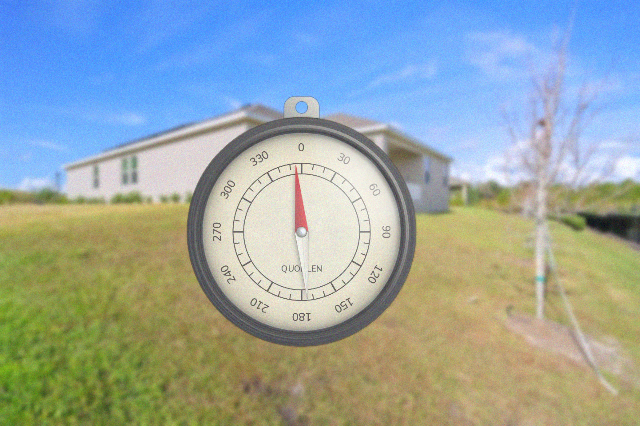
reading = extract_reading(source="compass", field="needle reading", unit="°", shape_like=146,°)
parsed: 355,°
